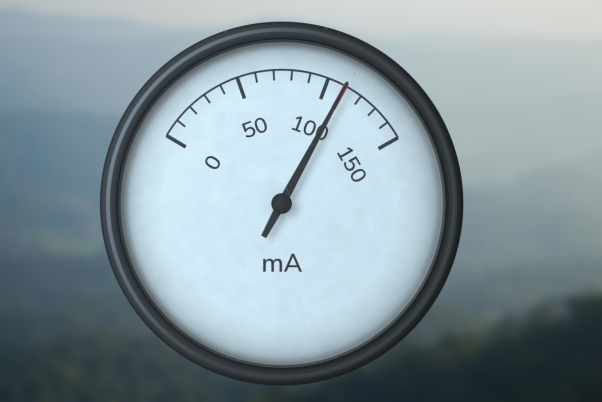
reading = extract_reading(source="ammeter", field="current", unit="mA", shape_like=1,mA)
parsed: 110,mA
